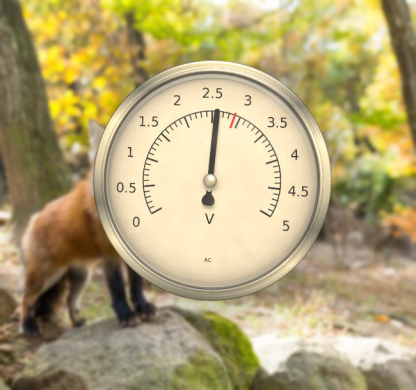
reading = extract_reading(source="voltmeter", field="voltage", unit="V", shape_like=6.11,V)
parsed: 2.6,V
